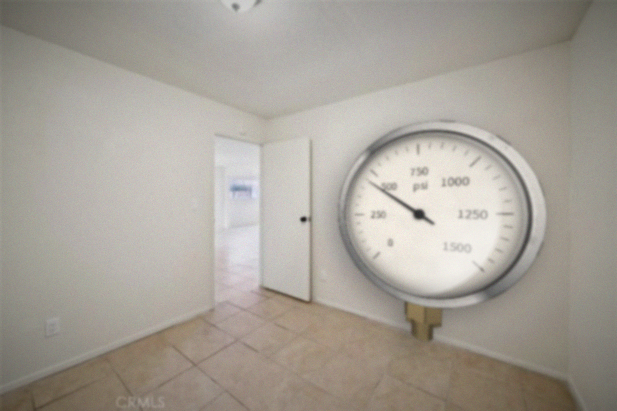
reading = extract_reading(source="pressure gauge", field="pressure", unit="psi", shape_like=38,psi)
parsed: 450,psi
